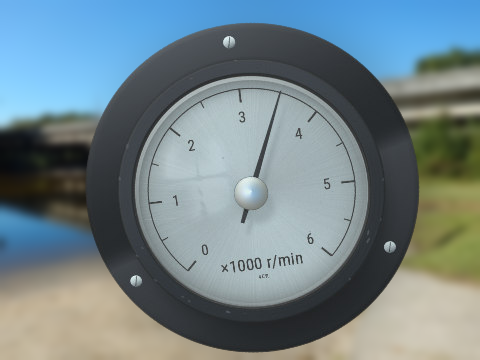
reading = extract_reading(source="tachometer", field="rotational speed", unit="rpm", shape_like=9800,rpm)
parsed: 3500,rpm
